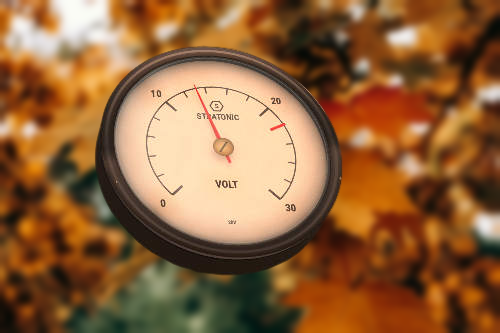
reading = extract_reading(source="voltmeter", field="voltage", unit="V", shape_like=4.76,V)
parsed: 13,V
